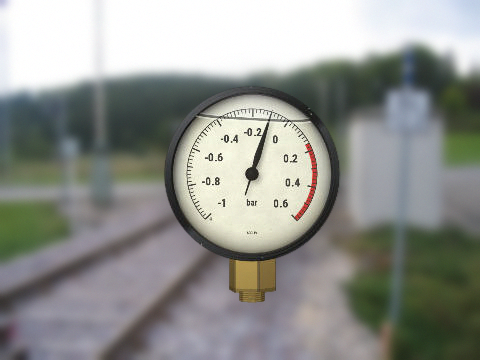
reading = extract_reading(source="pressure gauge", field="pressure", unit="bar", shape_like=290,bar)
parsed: -0.1,bar
